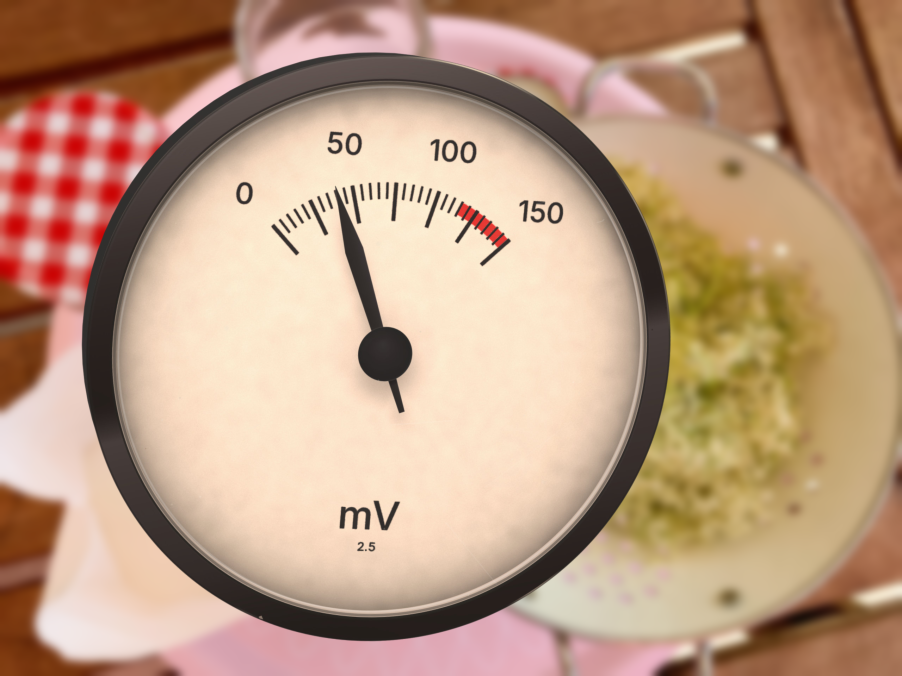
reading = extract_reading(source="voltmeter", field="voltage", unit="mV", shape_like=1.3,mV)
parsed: 40,mV
